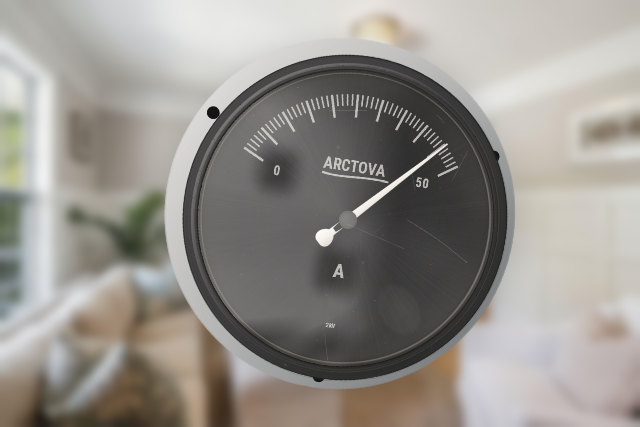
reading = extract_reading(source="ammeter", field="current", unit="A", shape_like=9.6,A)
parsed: 45,A
